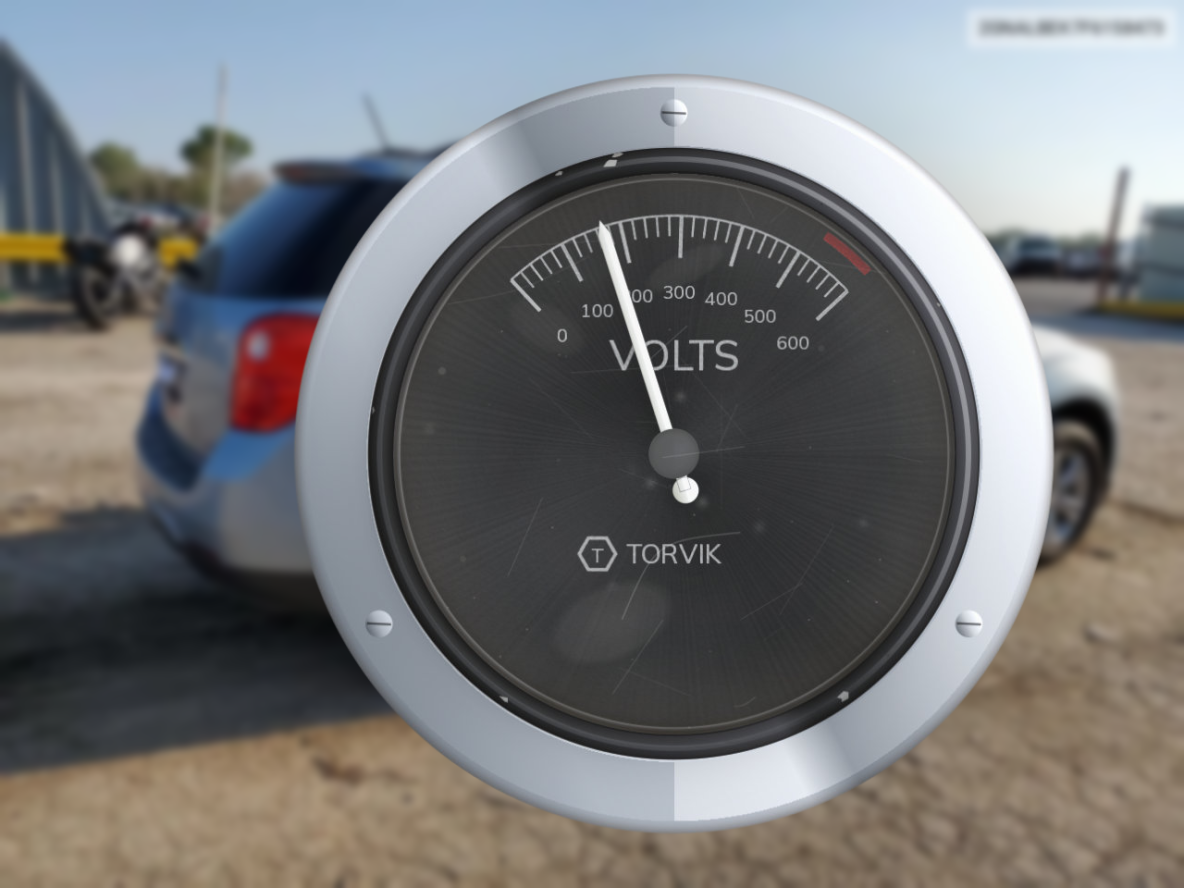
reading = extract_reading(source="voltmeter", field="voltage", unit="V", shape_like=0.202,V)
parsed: 170,V
